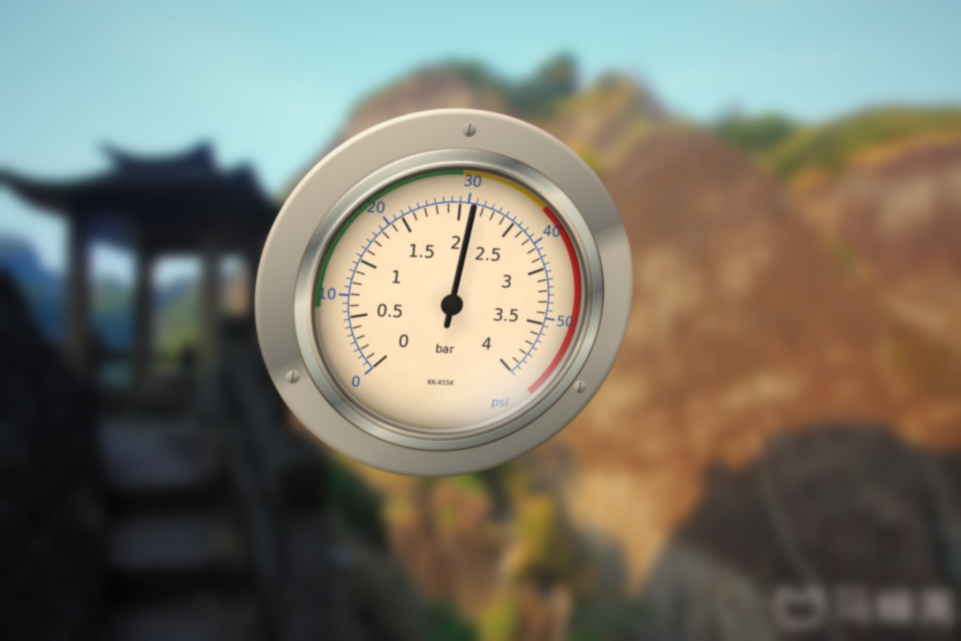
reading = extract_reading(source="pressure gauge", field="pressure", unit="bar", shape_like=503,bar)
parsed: 2.1,bar
